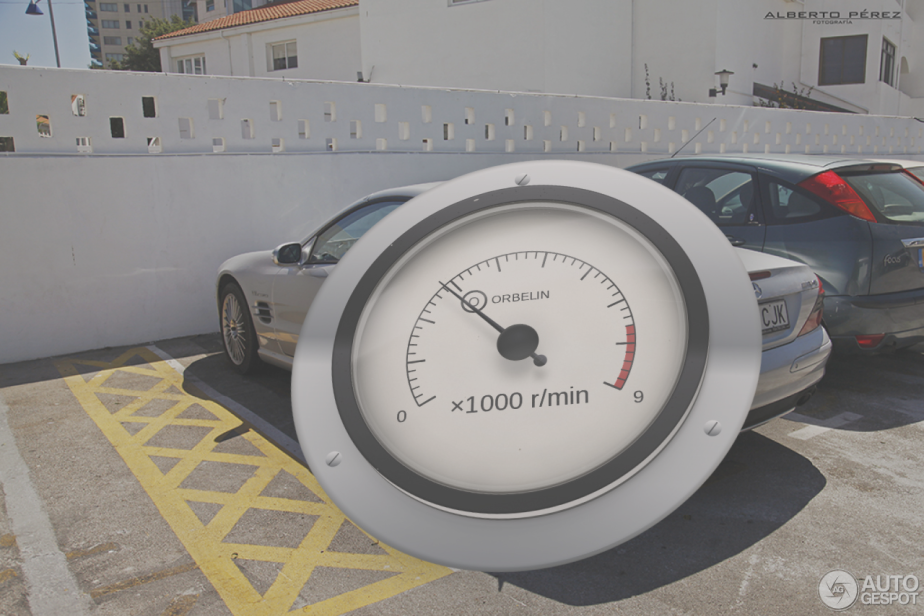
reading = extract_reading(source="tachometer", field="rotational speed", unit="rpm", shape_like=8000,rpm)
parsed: 2800,rpm
